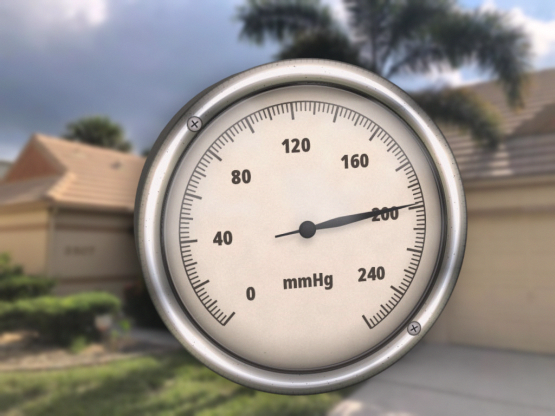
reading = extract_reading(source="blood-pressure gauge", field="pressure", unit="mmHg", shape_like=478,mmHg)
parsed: 198,mmHg
